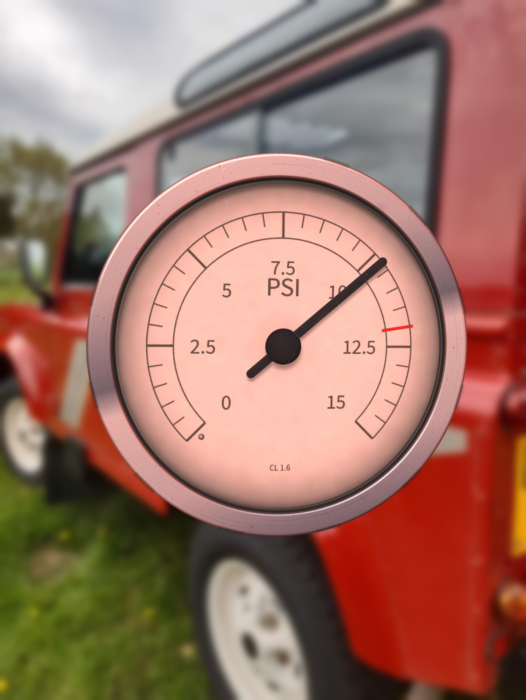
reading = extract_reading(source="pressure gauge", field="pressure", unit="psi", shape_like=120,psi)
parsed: 10.25,psi
